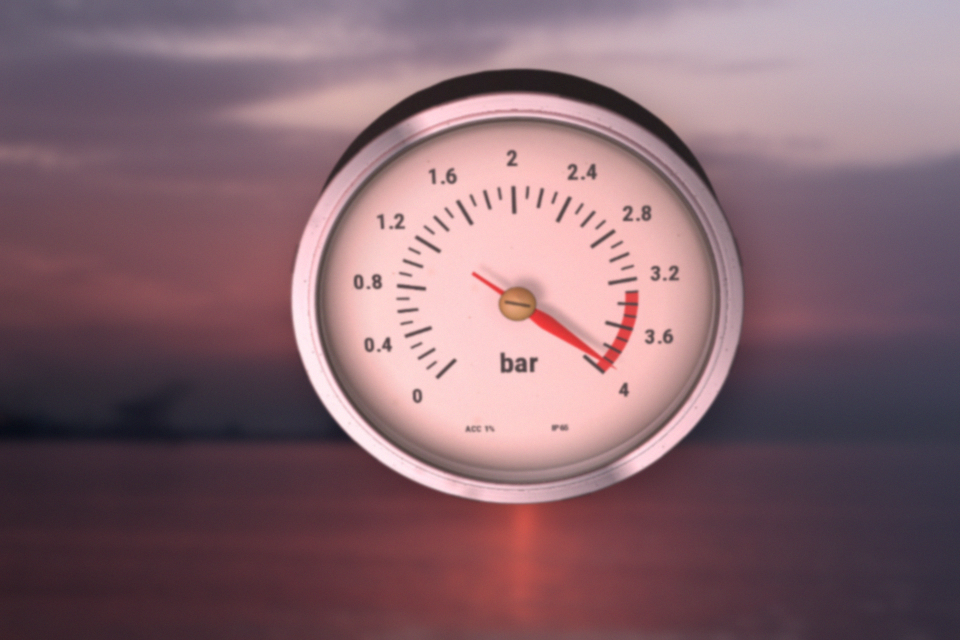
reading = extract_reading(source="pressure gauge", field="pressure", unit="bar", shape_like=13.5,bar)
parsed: 3.9,bar
